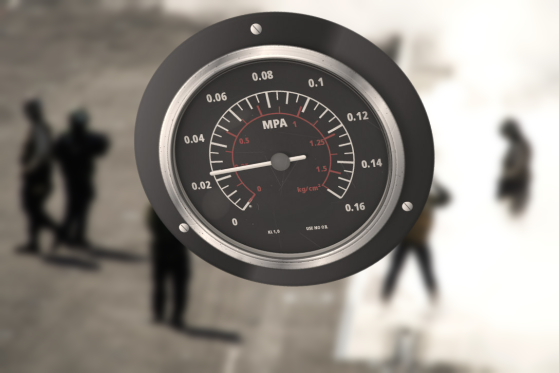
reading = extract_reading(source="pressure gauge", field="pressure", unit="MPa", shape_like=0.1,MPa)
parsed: 0.025,MPa
